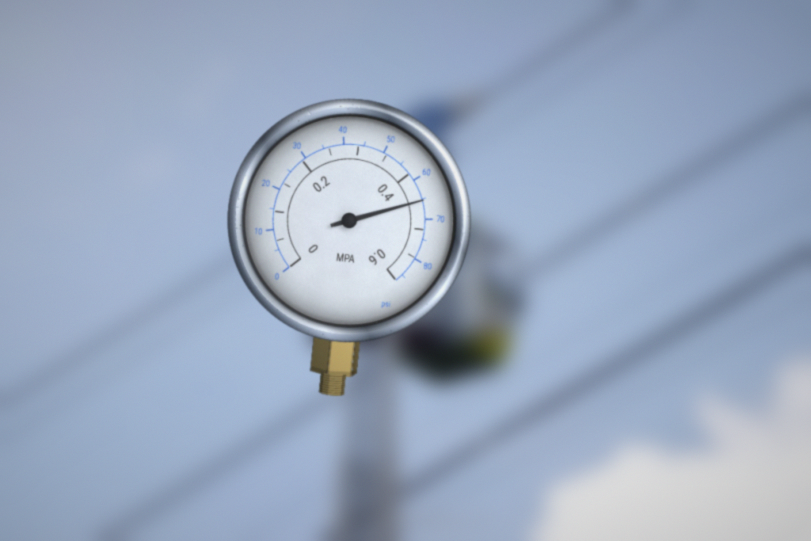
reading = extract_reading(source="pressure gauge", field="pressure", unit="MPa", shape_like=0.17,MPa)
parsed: 0.45,MPa
